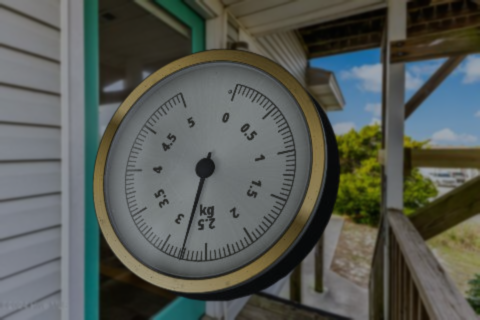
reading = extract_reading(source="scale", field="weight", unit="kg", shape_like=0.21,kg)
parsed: 2.75,kg
